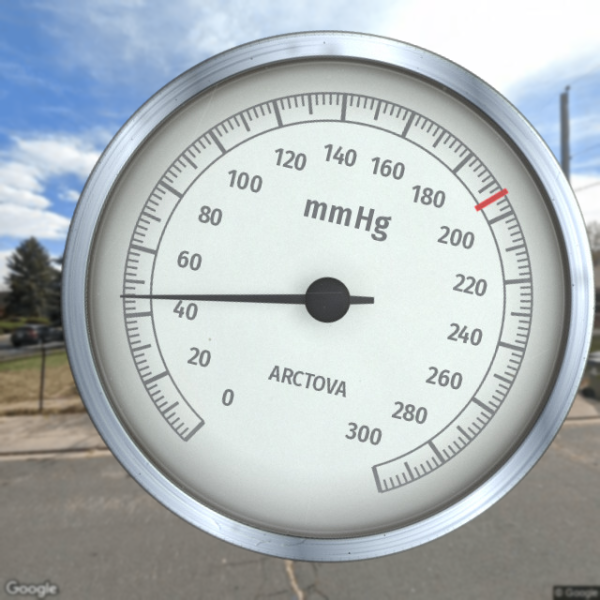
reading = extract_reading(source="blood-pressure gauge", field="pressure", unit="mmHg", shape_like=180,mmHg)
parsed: 46,mmHg
